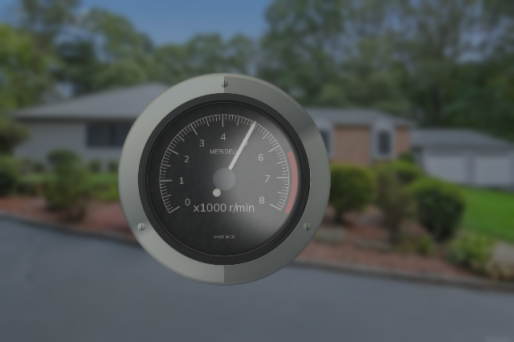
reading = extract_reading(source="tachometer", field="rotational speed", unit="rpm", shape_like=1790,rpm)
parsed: 5000,rpm
